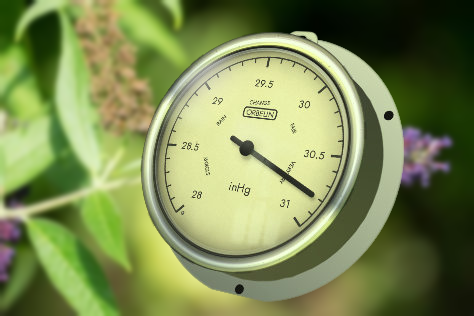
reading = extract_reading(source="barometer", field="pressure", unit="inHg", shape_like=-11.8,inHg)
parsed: 30.8,inHg
